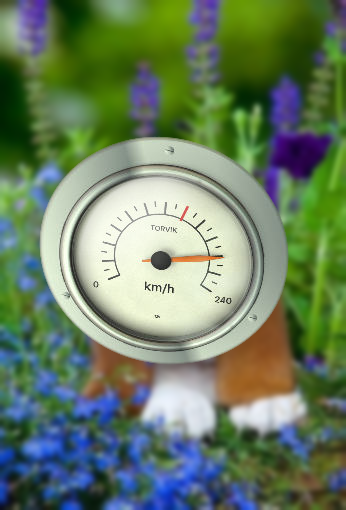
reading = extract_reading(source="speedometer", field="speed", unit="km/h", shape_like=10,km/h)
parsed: 200,km/h
